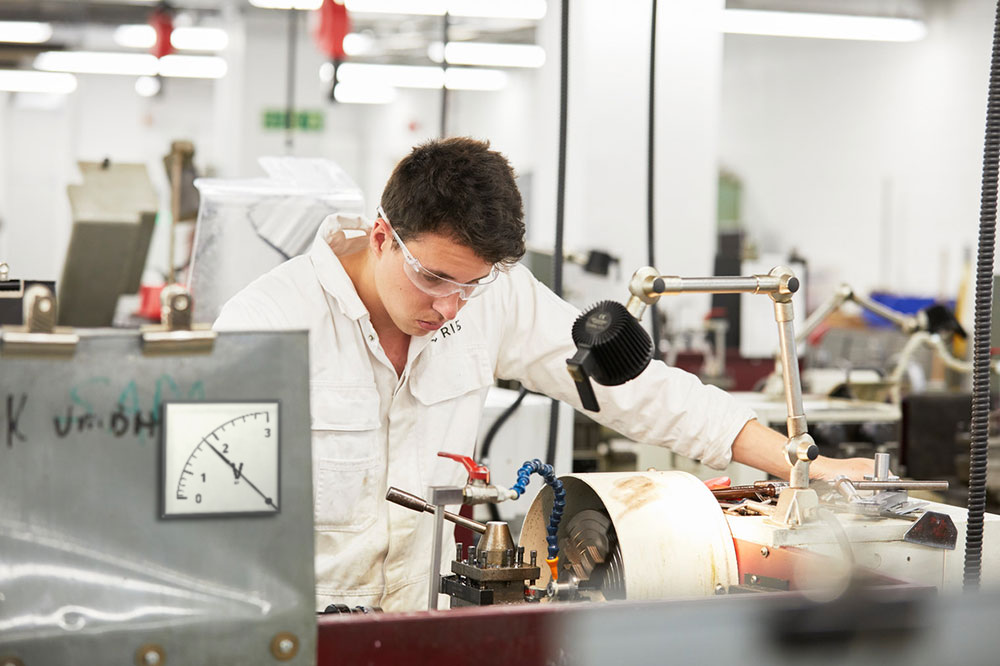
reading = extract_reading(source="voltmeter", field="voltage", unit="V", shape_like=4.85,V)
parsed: 1.8,V
